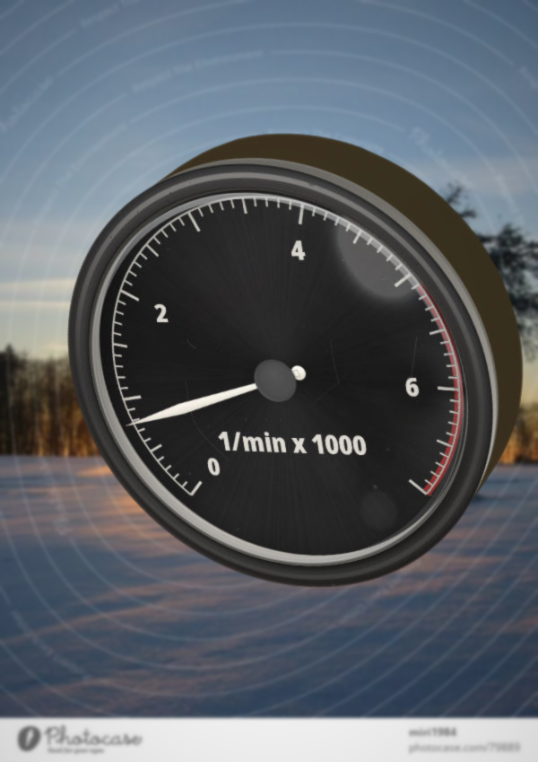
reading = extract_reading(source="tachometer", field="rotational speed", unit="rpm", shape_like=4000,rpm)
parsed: 800,rpm
